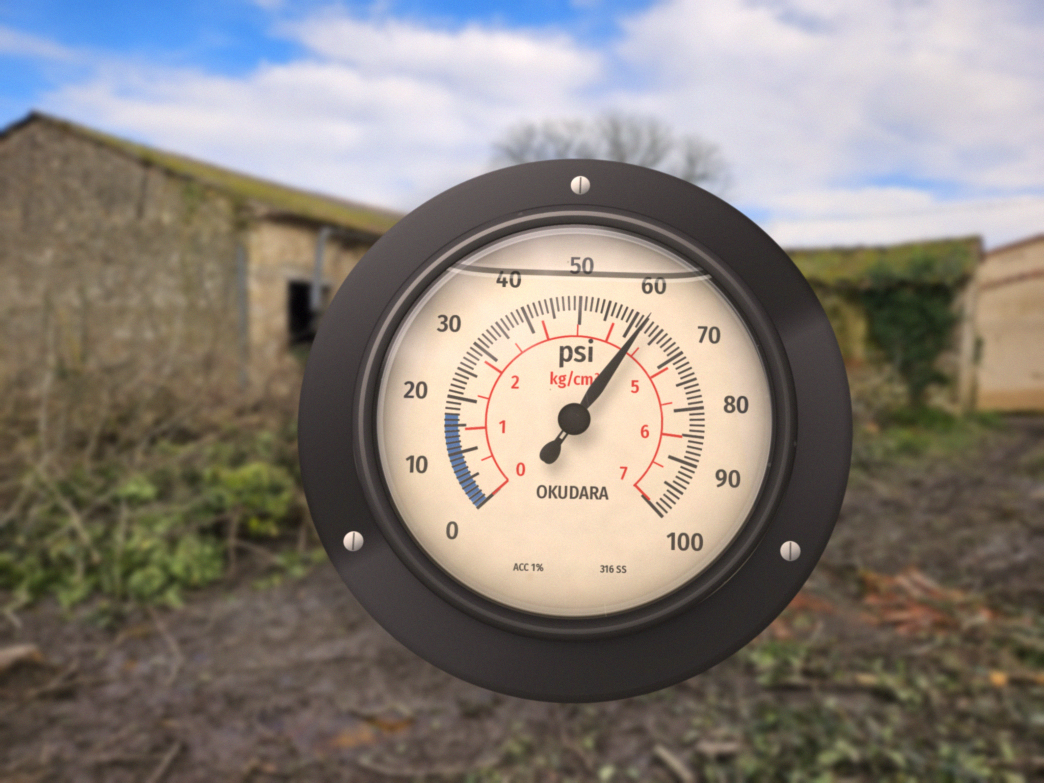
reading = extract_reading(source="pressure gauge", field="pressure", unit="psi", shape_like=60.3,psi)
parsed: 62,psi
